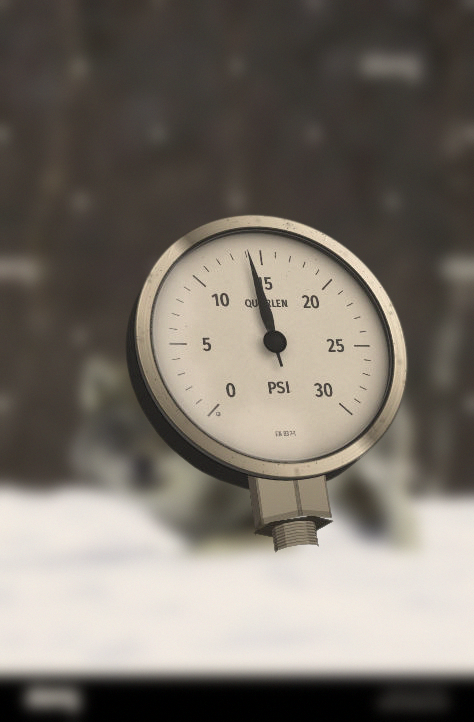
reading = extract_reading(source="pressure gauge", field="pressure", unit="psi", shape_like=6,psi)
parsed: 14,psi
